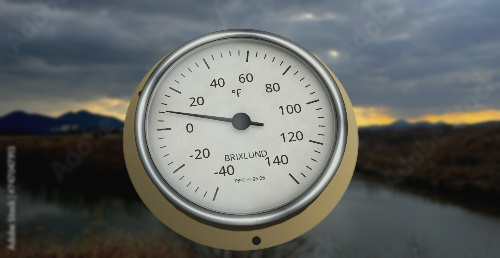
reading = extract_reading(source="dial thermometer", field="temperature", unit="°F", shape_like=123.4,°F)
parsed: 8,°F
